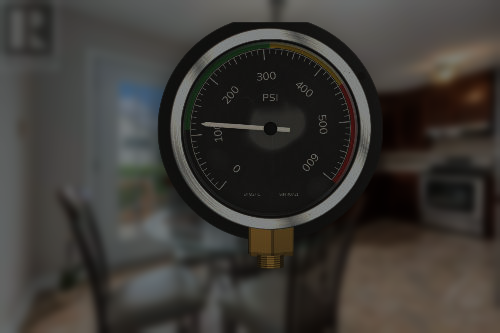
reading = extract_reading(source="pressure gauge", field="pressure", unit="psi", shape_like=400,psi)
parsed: 120,psi
